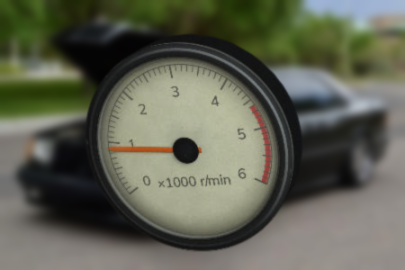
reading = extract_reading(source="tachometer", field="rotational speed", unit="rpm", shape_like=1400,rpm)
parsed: 900,rpm
